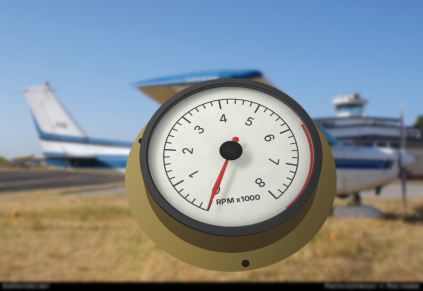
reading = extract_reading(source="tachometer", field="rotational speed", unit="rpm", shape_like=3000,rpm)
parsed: 0,rpm
